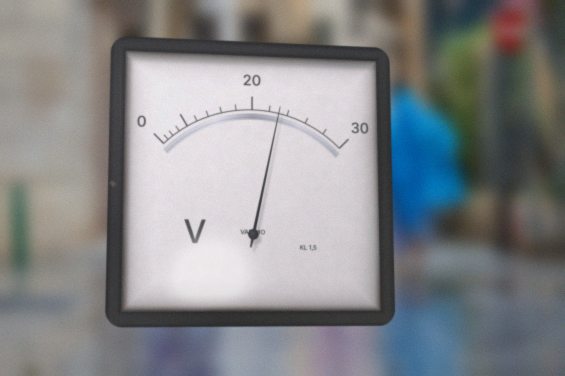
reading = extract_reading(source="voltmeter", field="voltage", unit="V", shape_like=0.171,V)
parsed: 23,V
